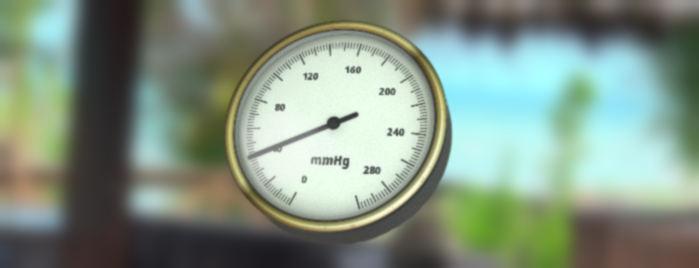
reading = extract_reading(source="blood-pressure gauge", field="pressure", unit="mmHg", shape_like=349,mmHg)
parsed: 40,mmHg
